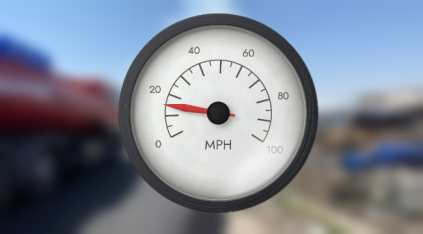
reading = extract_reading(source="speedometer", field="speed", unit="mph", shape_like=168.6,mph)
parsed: 15,mph
